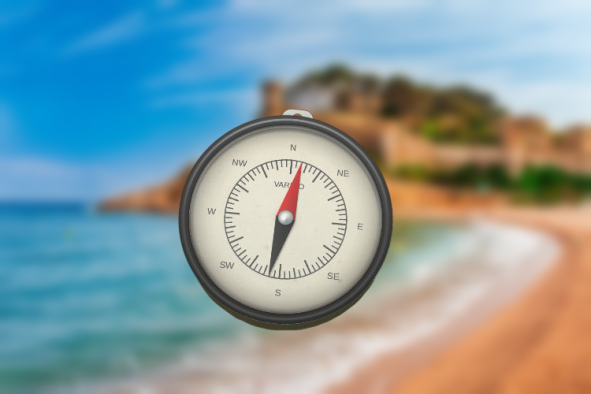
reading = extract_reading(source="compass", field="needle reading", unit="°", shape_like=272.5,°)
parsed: 10,°
